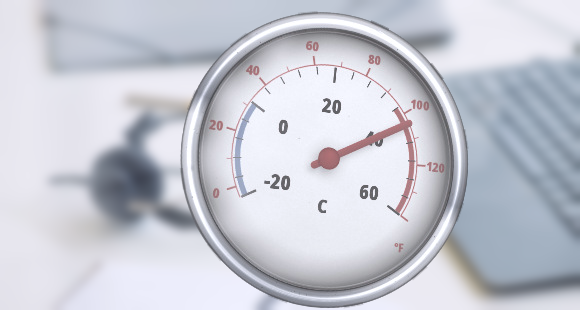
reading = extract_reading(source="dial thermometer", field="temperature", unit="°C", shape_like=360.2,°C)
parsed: 40,°C
